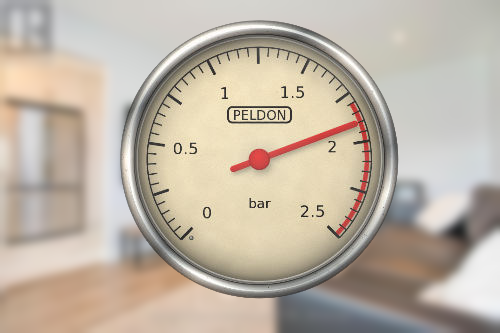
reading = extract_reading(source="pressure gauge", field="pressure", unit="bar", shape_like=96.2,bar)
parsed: 1.9,bar
